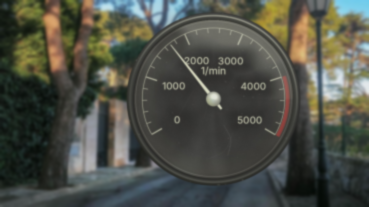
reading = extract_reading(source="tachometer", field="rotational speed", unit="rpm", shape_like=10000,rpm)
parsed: 1700,rpm
